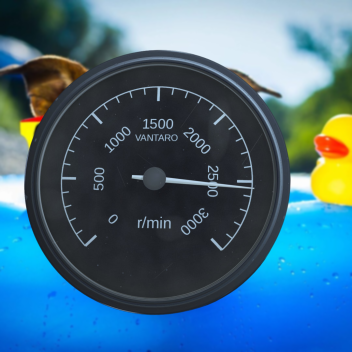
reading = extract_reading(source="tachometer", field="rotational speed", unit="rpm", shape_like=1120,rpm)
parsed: 2550,rpm
